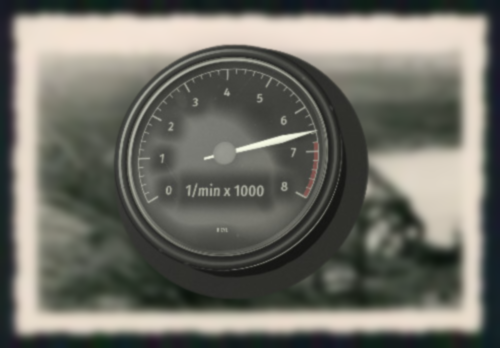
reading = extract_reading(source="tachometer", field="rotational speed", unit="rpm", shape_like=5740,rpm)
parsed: 6600,rpm
